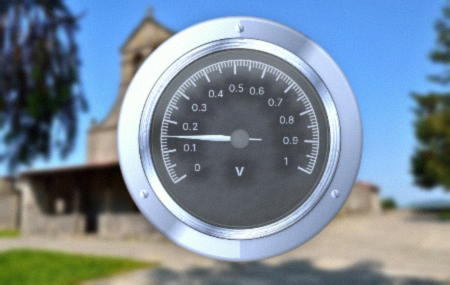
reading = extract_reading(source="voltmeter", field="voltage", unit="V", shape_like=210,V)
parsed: 0.15,V
